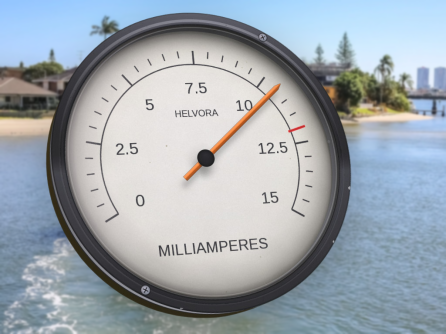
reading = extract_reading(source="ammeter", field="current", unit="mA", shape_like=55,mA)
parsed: 10.5,mA
